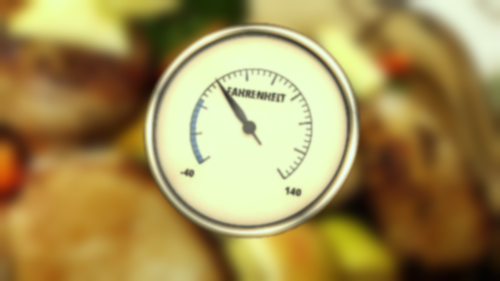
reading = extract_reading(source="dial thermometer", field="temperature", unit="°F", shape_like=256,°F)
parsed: 20,°F
